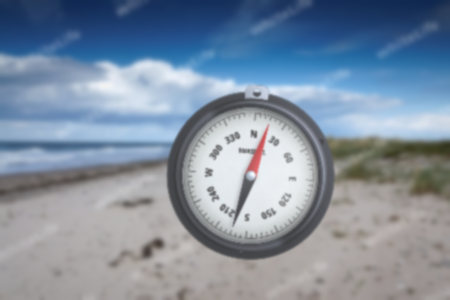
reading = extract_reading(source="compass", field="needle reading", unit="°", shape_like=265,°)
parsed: 15,°
